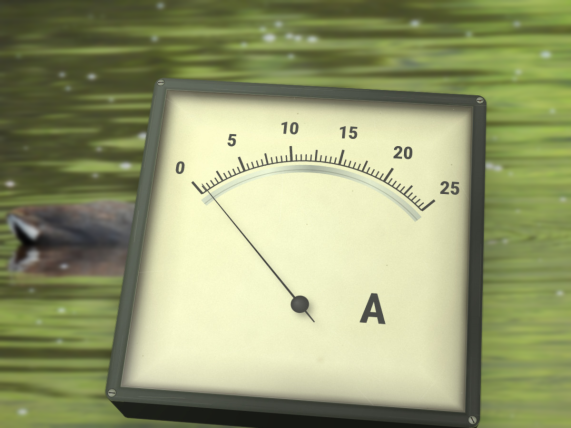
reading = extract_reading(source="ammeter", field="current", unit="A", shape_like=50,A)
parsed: 0.5,A
